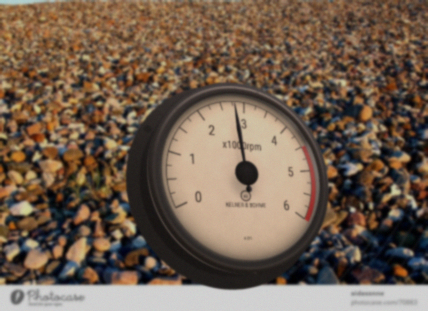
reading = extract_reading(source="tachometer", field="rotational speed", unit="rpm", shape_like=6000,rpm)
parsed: 2750,rpm
